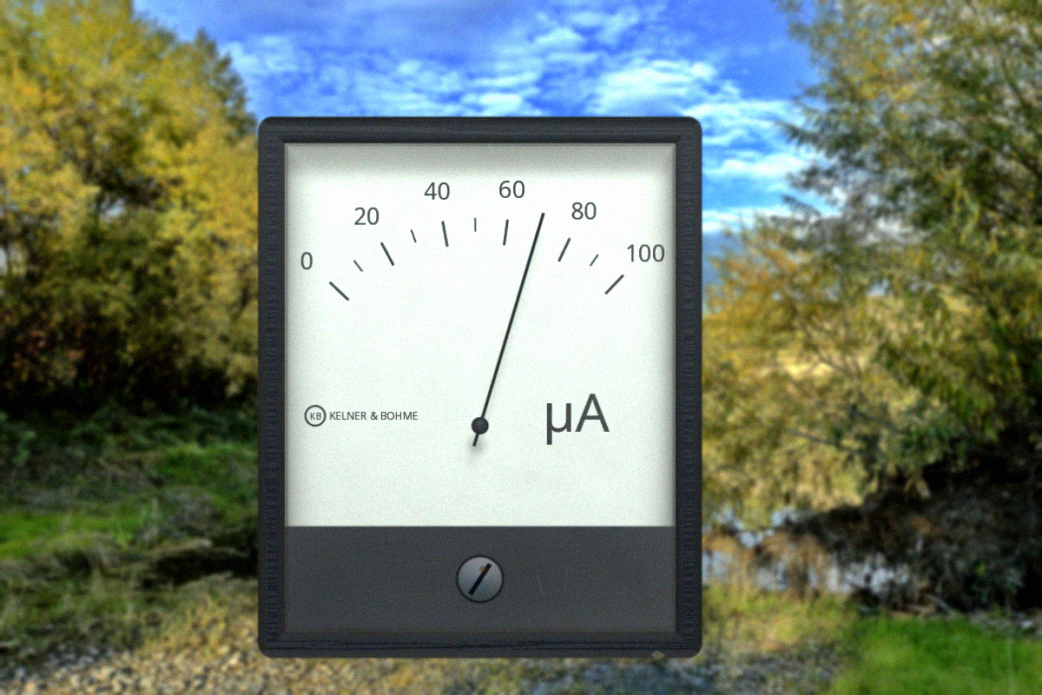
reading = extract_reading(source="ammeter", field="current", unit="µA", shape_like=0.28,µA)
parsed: 70,µA
